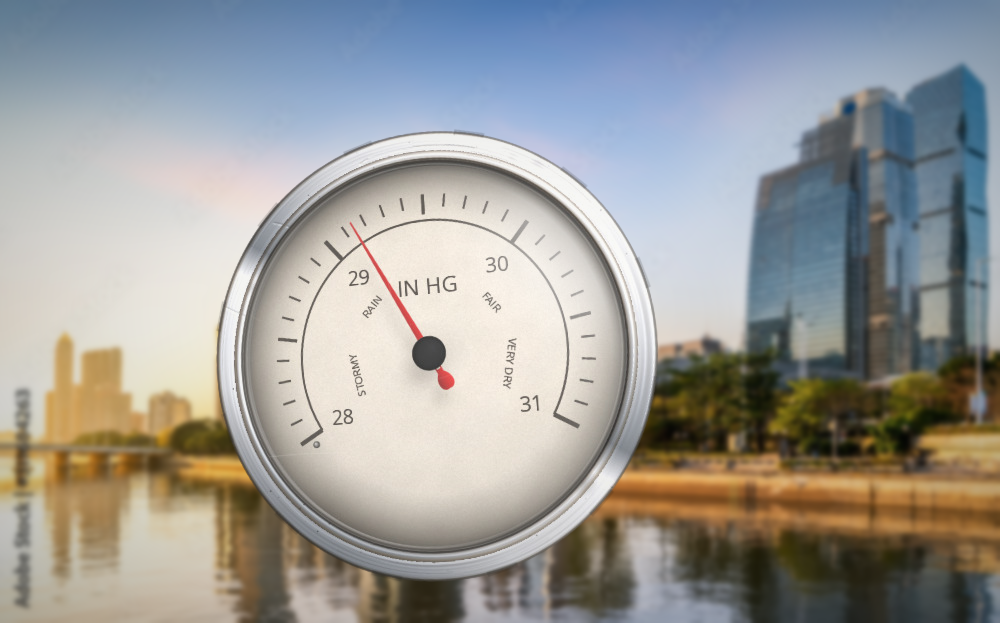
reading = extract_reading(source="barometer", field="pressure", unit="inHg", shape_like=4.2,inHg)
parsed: 29.15,inHg
